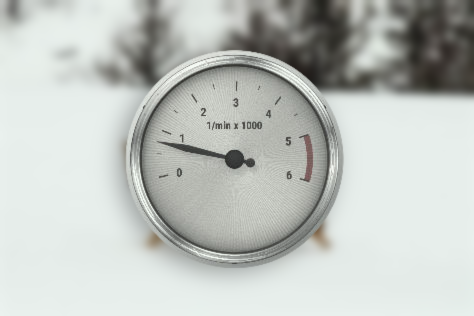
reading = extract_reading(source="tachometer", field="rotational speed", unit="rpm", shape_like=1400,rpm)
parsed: 750,rpm
